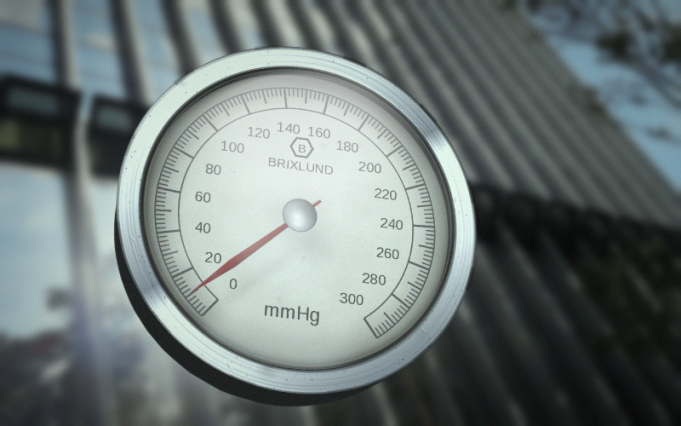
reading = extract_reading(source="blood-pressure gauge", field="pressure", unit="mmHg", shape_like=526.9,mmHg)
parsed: 10,mmHg
